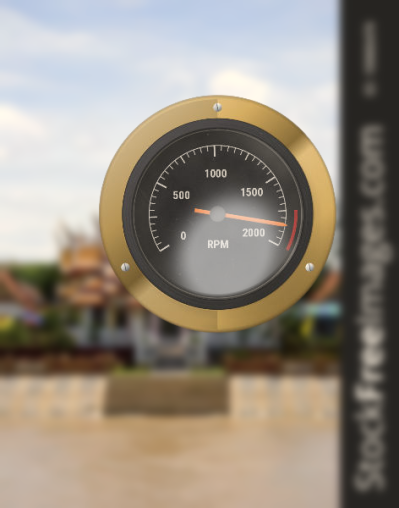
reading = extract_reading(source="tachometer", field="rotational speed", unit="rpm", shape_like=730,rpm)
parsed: 1850,rpm
